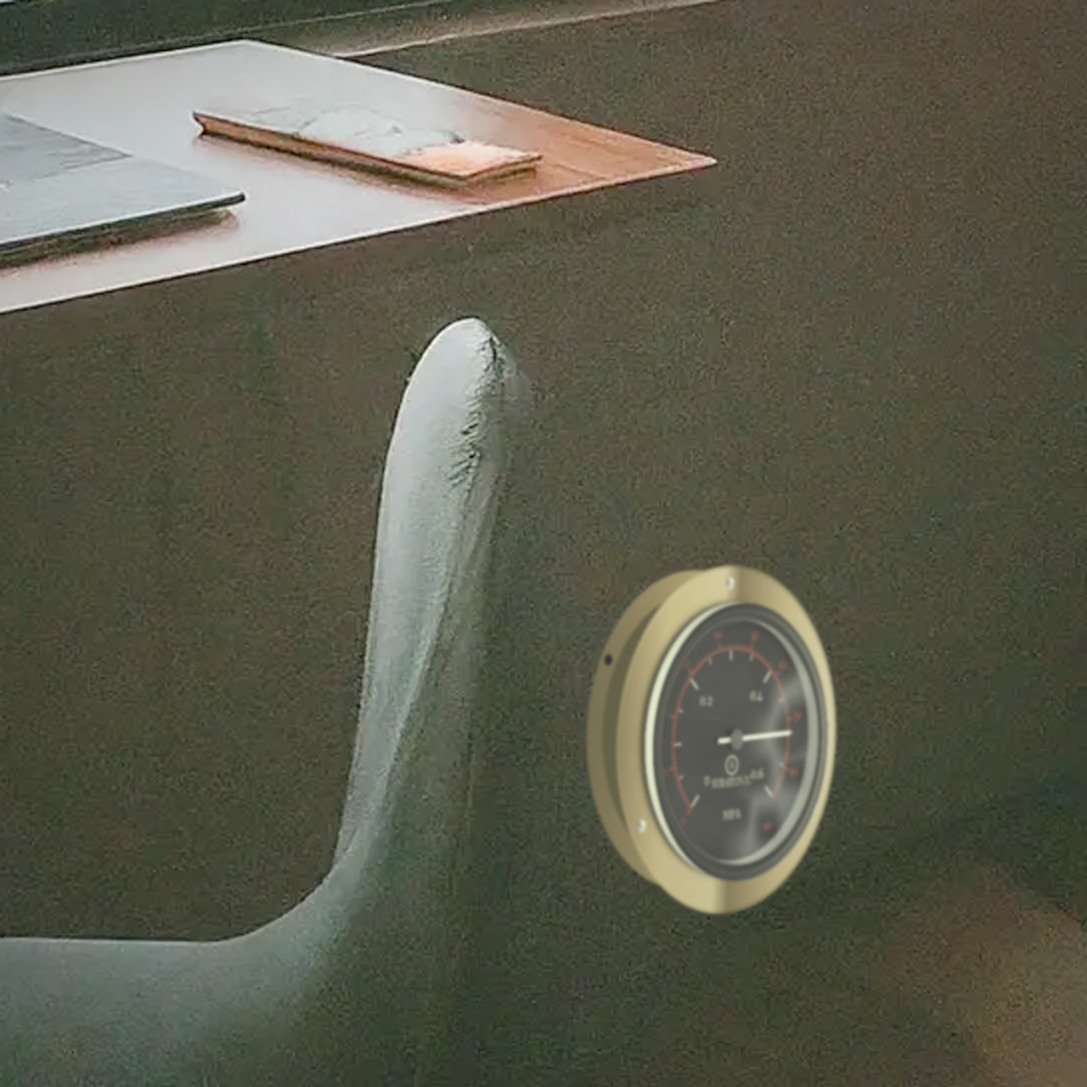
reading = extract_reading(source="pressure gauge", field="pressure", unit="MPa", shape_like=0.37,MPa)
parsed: 0.5,MPa
